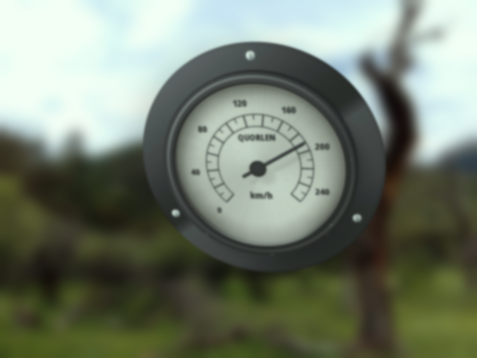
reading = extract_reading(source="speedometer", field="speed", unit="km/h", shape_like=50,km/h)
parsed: 190,km/h
